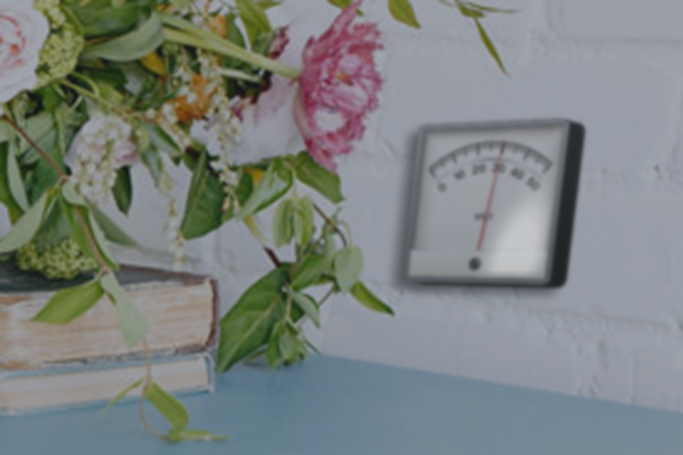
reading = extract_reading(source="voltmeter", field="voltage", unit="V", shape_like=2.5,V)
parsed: 30,V
